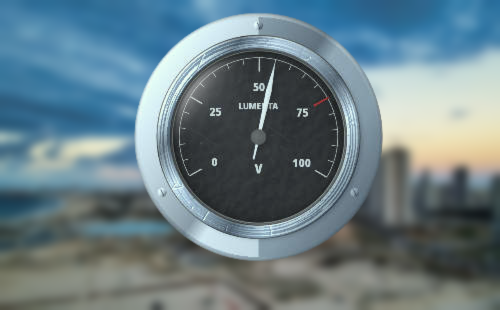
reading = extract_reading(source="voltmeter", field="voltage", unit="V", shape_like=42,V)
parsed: 55,V
